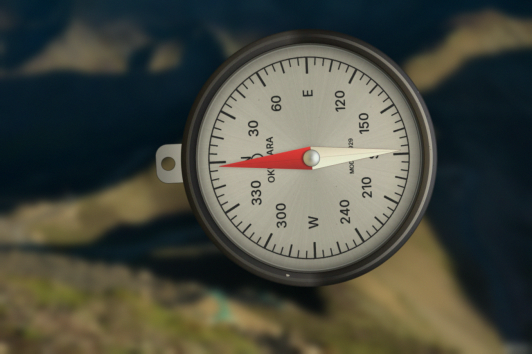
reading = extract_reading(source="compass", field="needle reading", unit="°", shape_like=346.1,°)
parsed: 357.5,°
